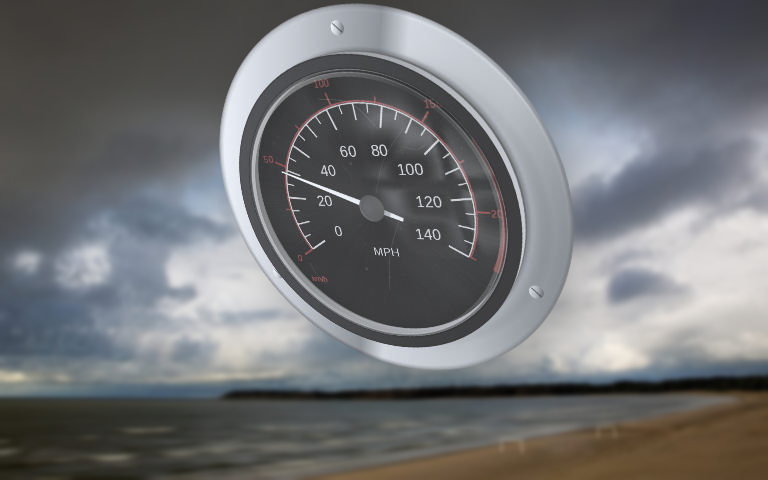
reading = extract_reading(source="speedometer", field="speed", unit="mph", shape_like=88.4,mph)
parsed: 30,mph
